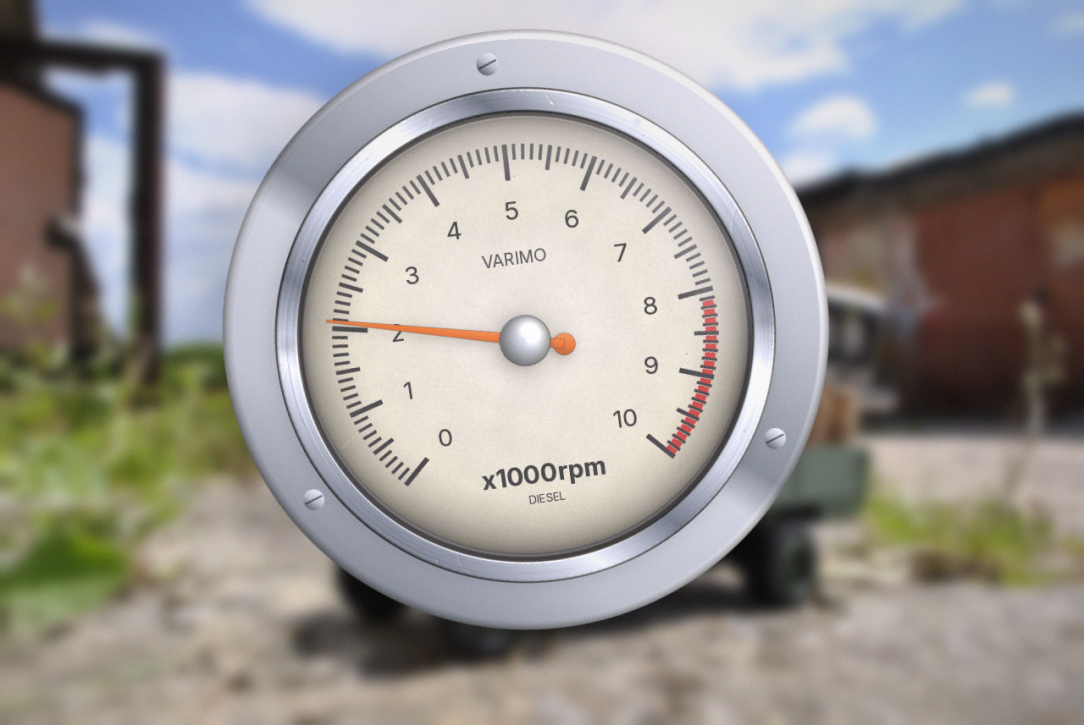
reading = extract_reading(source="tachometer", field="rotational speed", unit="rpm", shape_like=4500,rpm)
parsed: 2100,rpm
